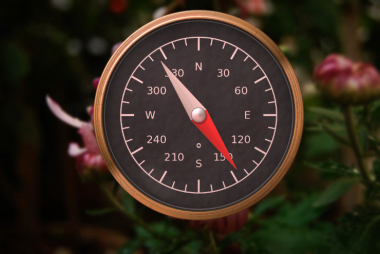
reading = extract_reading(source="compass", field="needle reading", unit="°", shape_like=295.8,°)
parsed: 145,°
